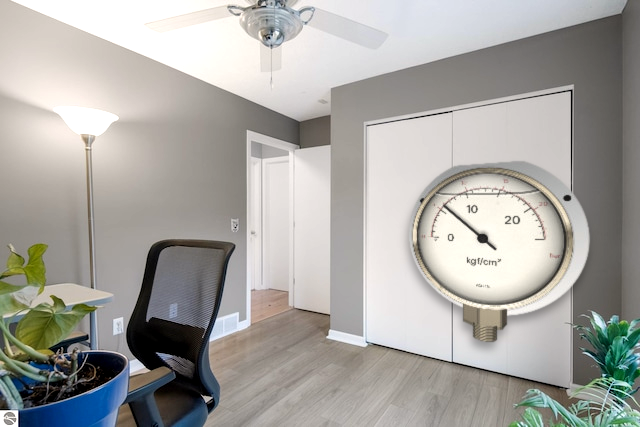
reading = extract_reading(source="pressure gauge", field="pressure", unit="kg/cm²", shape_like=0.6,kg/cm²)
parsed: 6,kg/cm²
